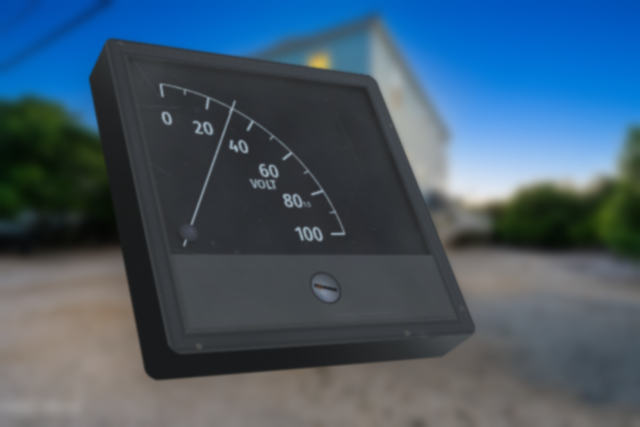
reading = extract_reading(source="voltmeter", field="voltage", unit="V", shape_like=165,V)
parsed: 30,V
